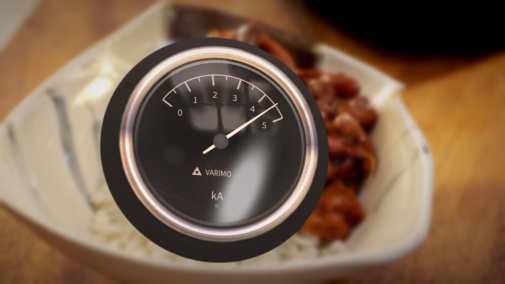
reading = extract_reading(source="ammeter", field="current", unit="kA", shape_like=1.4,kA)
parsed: 4.5,kA
